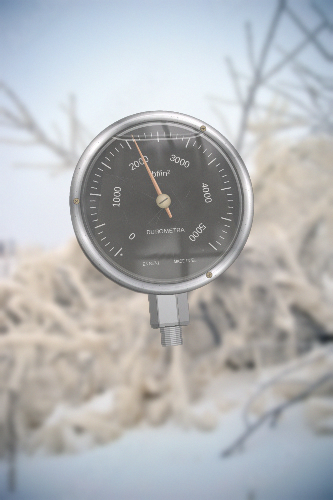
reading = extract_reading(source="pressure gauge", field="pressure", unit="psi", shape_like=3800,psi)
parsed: 2100,psi
